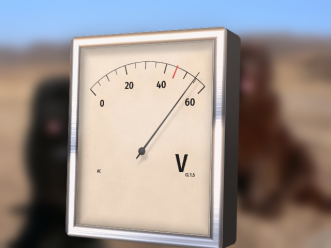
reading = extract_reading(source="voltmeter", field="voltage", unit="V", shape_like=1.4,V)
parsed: 55,V
